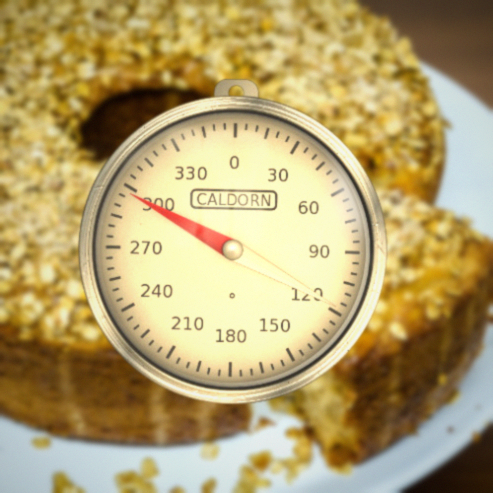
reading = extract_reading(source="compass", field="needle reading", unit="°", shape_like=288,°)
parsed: 297.5,°
